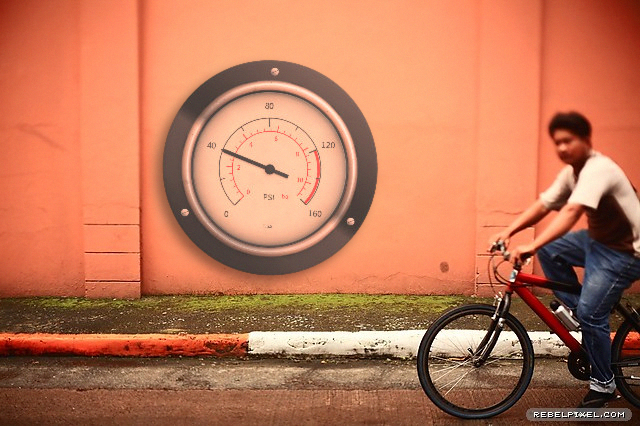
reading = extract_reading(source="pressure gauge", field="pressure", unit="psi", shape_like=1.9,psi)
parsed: 40,psi
